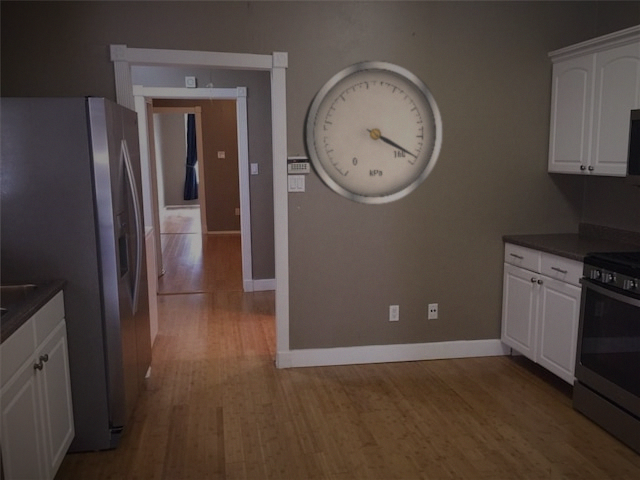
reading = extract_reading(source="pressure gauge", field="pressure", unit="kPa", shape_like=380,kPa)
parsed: 155,kPa
